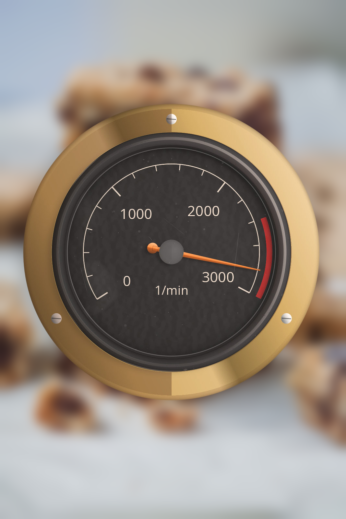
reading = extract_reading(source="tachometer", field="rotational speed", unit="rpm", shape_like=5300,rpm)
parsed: 2800,rpm
